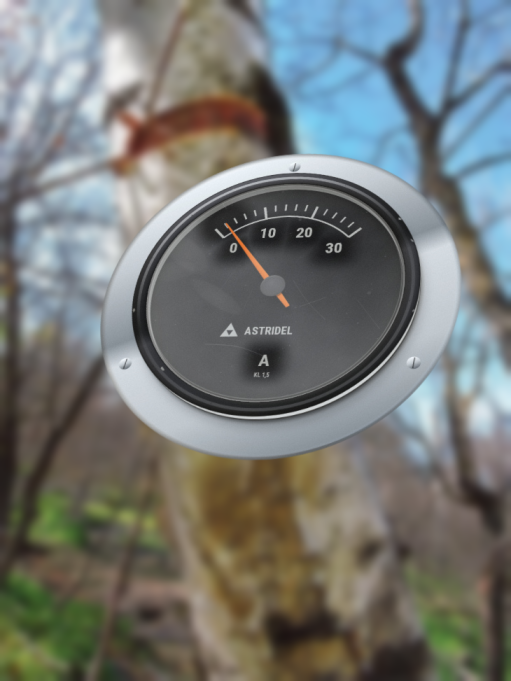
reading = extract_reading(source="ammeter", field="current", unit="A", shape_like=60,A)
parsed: 2,A
